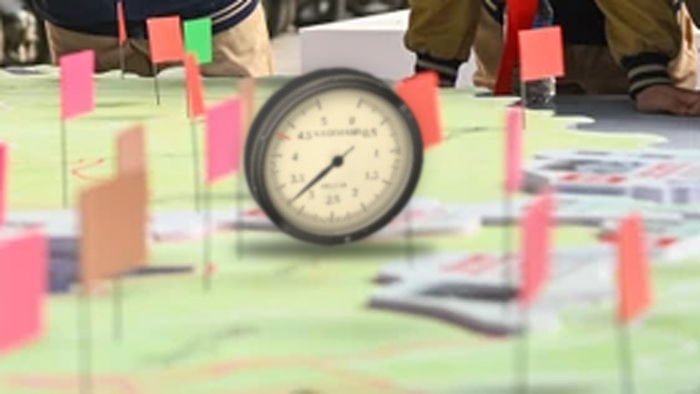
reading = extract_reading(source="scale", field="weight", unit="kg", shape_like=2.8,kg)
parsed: 3.25,kg
